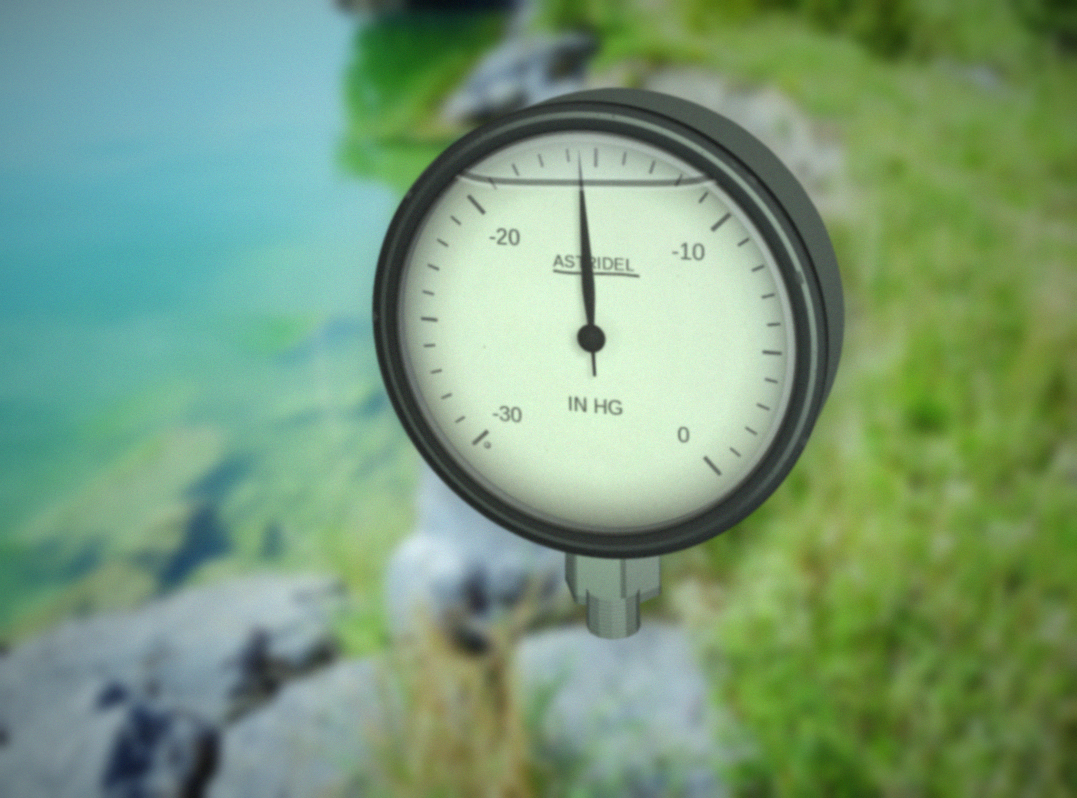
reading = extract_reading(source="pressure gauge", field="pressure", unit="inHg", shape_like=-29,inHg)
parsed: -15.5,inHg
